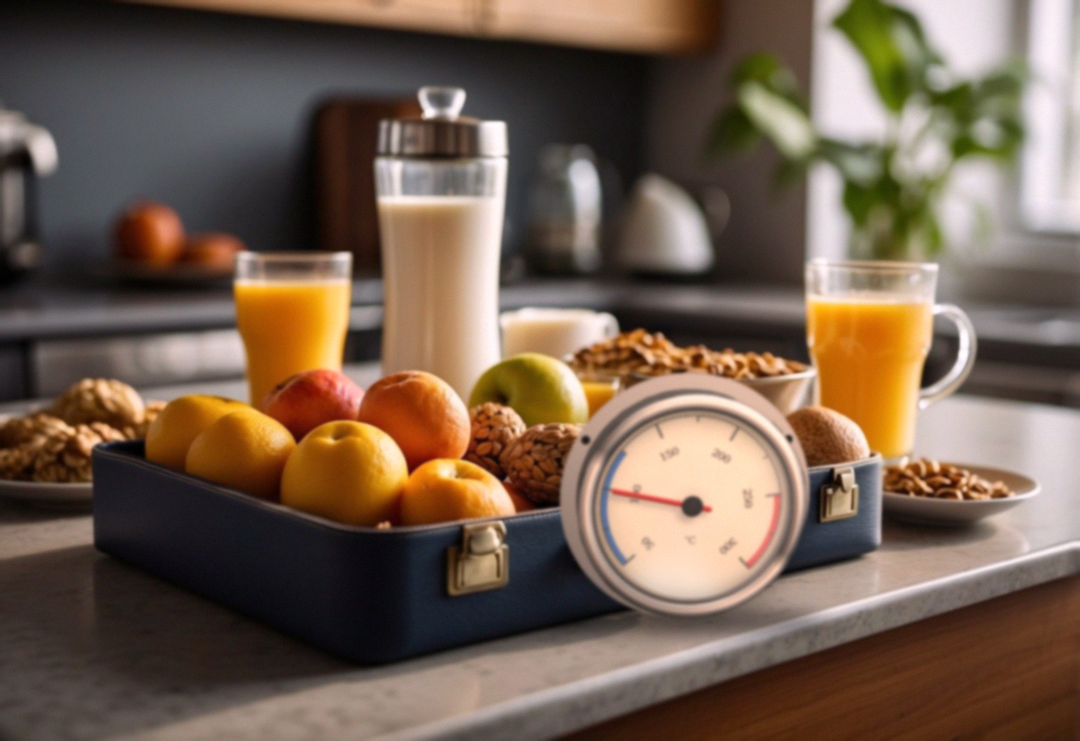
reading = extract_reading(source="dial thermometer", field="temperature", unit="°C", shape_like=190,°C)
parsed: 100,°C
